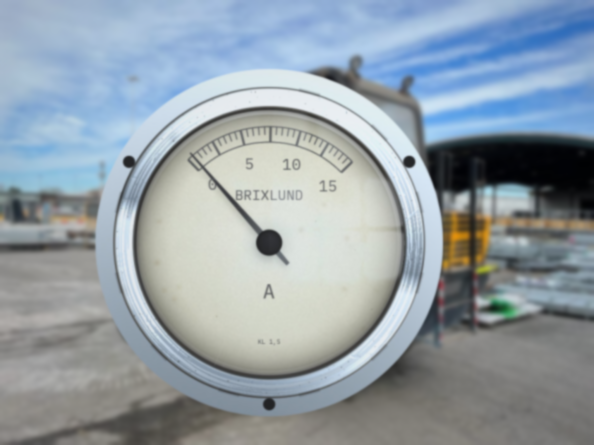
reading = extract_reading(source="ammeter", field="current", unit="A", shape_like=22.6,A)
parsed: 0.5,A
